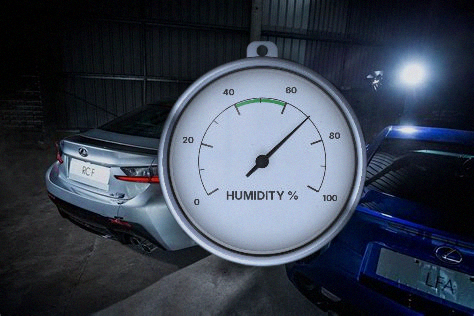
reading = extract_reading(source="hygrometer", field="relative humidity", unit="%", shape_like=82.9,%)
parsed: 70,%
